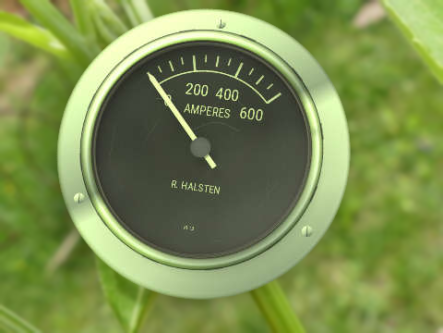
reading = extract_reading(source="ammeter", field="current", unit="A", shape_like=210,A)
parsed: 0,A
